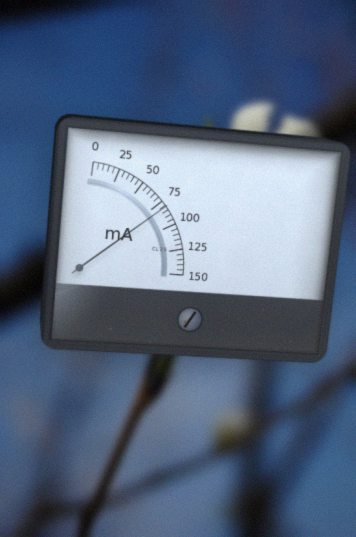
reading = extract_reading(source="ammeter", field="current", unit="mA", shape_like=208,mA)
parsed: 80,mA
